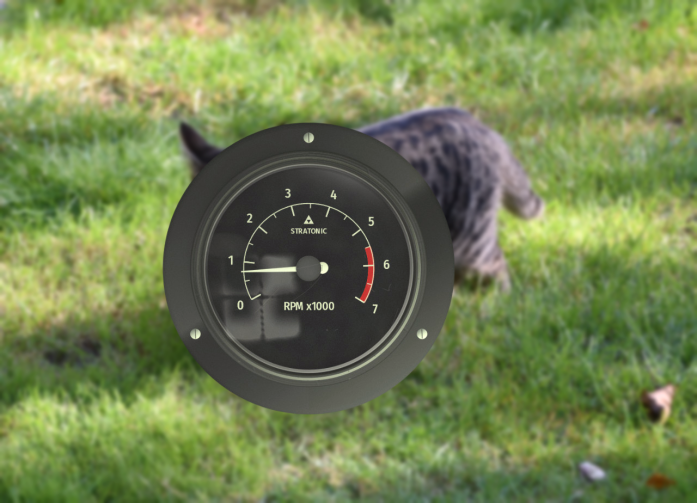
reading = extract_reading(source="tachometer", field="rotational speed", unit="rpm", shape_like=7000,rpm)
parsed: 750,rpm
